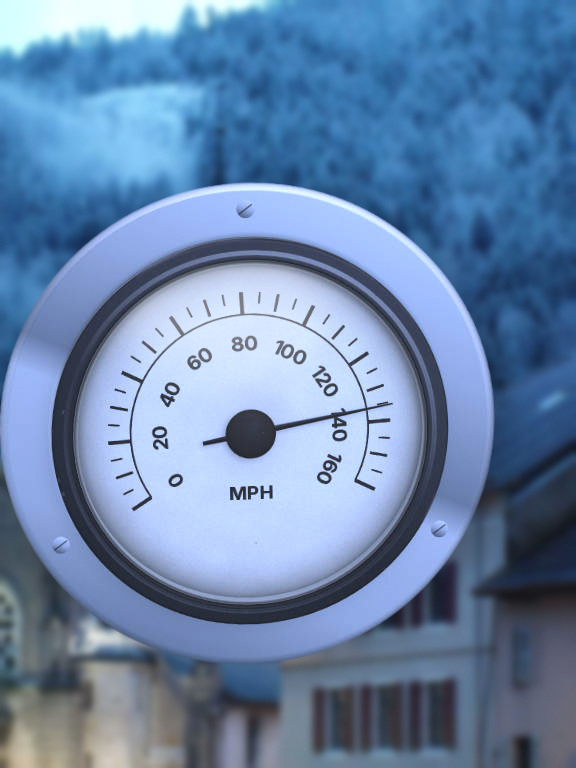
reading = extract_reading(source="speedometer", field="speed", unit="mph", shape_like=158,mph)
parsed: 135,mph
